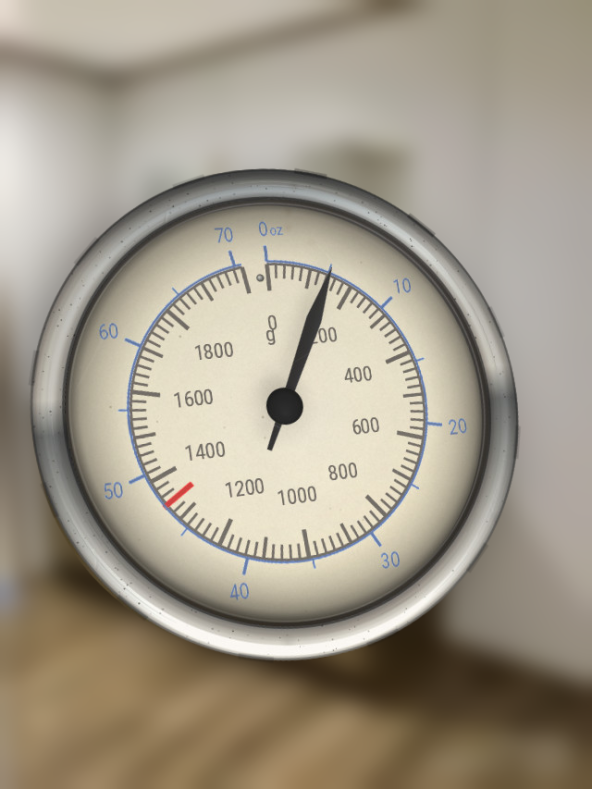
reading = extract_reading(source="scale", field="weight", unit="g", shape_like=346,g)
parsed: 140,g
